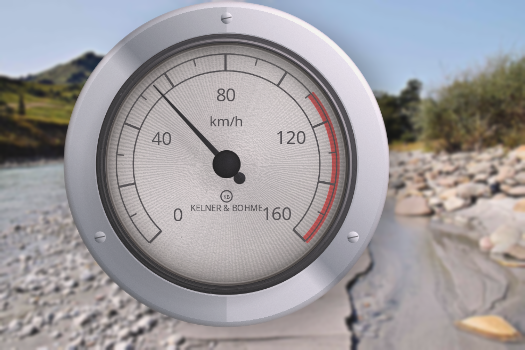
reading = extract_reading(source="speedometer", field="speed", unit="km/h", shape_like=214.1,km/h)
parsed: 55,km/h
